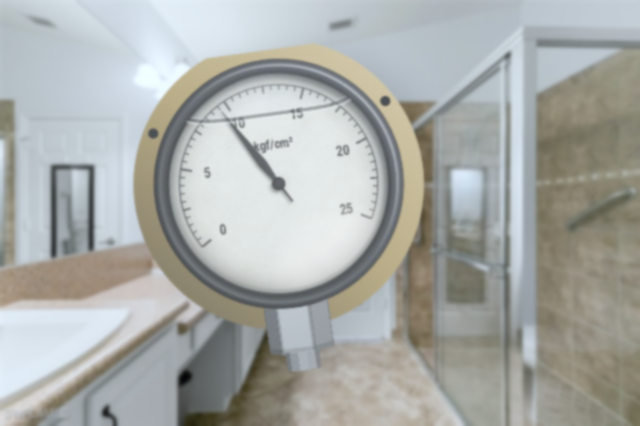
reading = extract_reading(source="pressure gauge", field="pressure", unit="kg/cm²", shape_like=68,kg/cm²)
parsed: 9.5,kg/cm²
